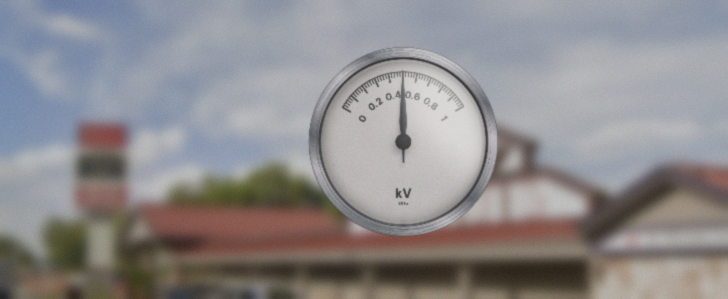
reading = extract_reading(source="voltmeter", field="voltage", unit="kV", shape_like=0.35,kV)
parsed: 0.5,kV
